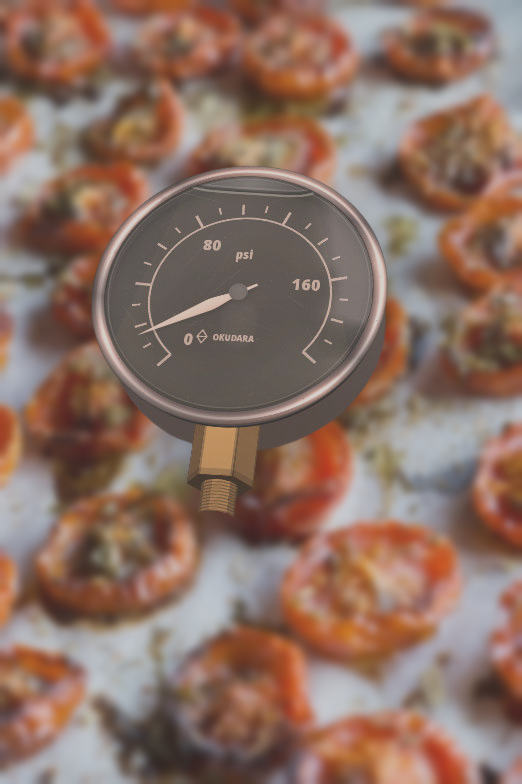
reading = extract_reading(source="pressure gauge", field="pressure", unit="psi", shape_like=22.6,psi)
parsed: 15,psi
